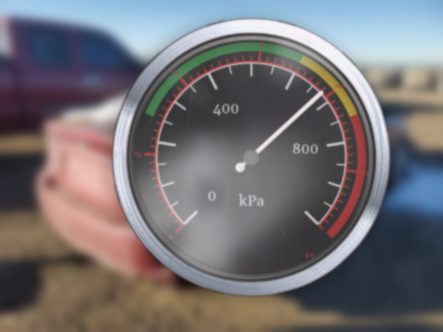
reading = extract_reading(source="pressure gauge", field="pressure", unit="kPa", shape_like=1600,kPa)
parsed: 675,kPa
